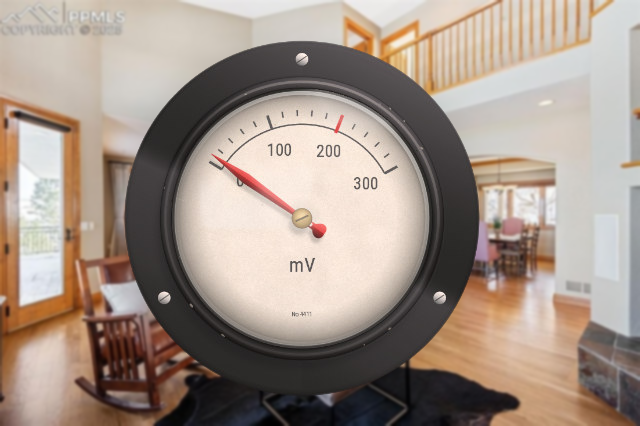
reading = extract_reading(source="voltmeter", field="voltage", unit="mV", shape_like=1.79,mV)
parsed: 10,mV
